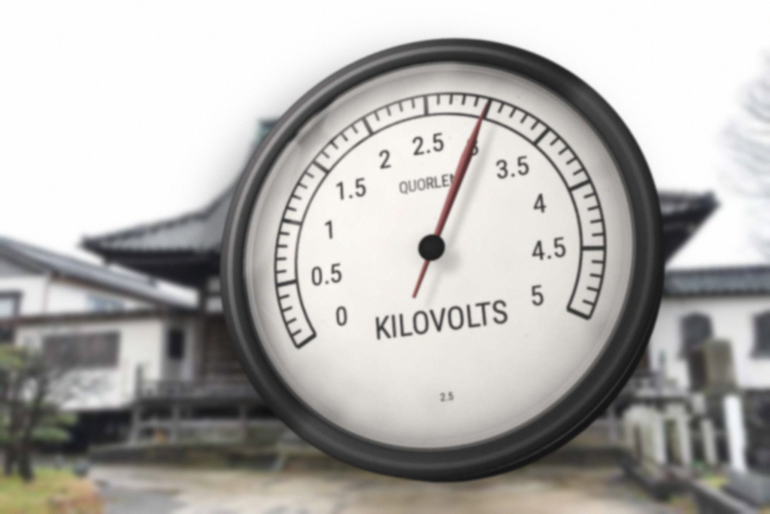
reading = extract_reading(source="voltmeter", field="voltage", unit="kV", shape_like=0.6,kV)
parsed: 3,kV
